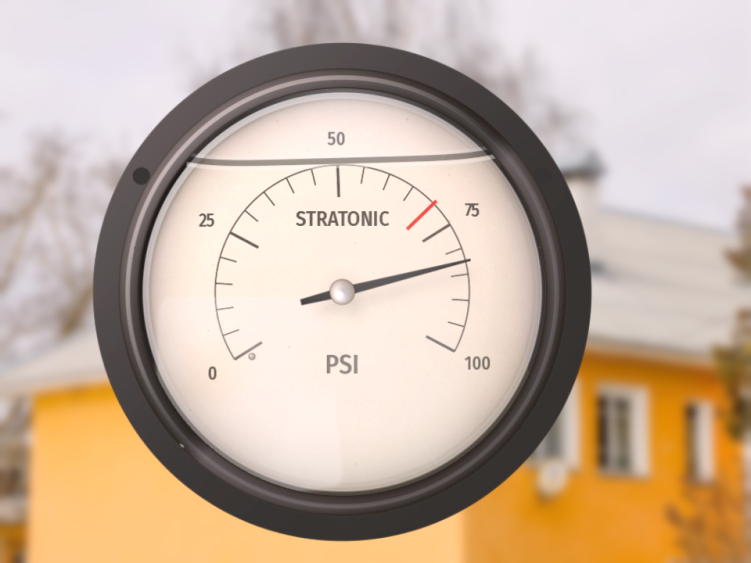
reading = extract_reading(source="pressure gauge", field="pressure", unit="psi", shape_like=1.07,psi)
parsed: 82.5,psi
